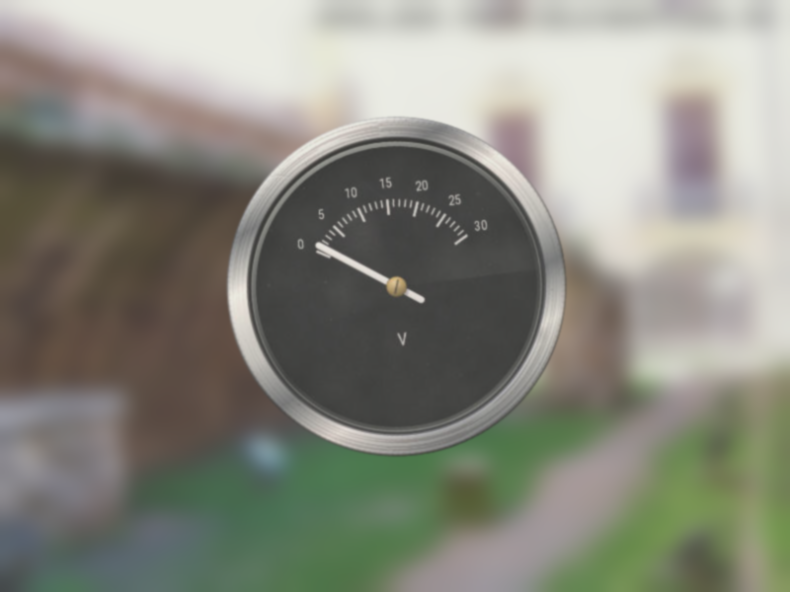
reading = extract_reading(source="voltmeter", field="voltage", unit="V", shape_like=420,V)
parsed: 1,V
